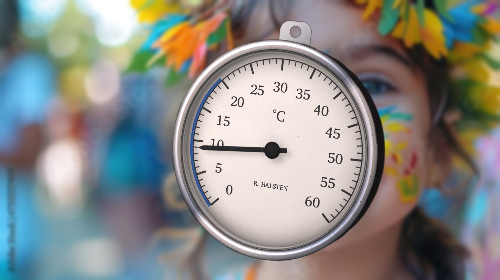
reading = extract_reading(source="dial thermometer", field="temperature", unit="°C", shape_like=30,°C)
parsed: 9,°C
